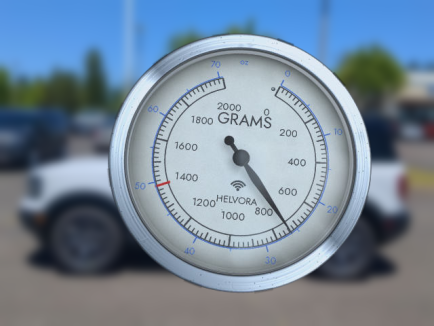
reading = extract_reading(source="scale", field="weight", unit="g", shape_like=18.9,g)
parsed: 740,g
